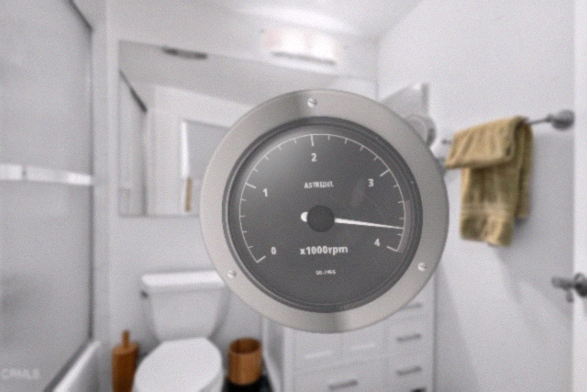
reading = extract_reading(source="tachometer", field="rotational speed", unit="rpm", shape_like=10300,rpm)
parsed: 3700,rpm
